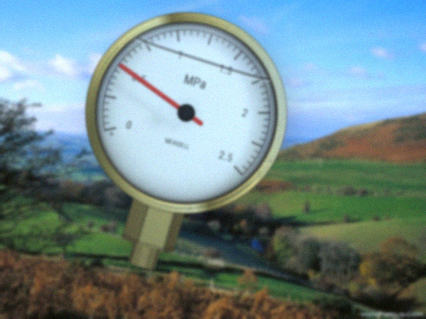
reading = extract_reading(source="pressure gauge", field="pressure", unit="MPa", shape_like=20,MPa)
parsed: 0.5,MPa
